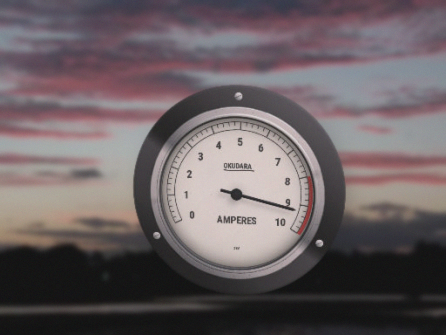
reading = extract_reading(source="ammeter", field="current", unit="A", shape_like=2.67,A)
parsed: 9.2,A
